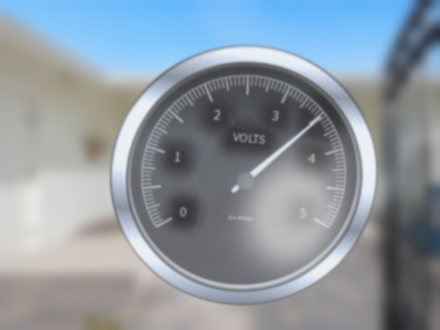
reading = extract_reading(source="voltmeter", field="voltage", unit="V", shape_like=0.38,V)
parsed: 3.5,V
